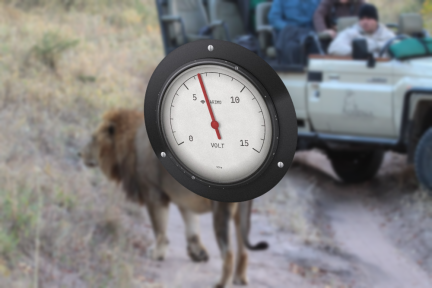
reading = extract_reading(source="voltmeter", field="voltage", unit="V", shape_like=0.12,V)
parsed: 6.5,V
